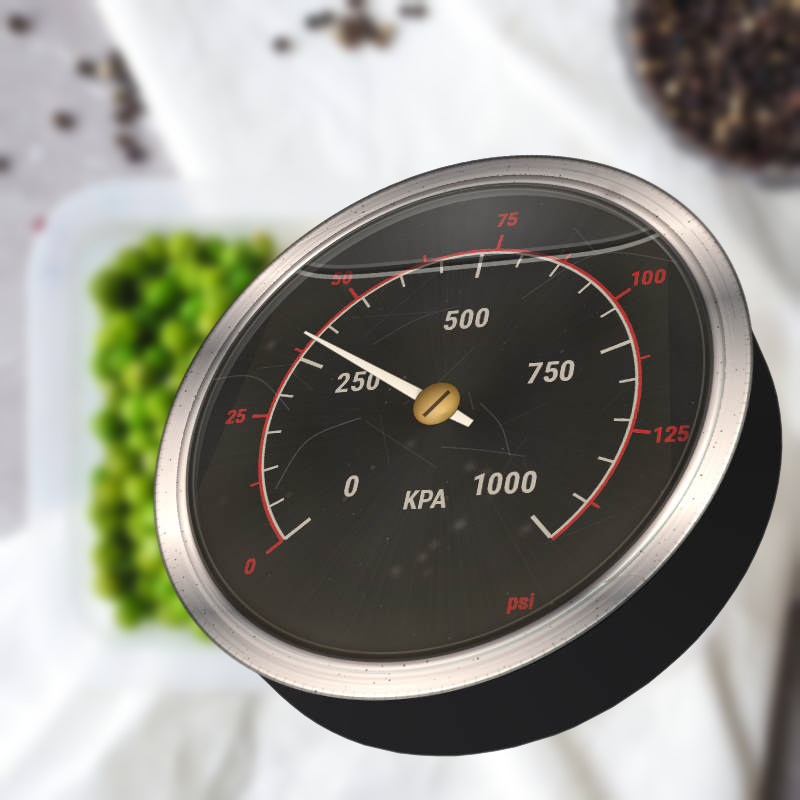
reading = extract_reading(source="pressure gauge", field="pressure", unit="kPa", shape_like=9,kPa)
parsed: 275,kPa
